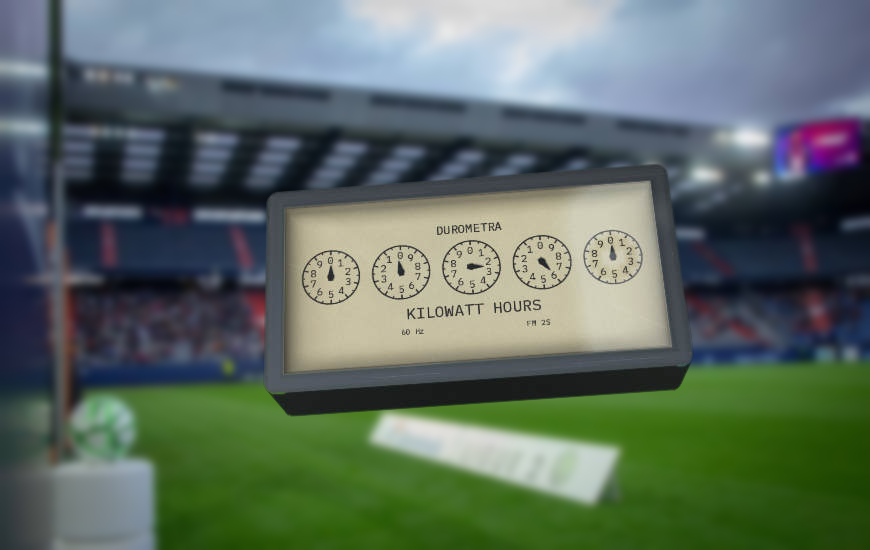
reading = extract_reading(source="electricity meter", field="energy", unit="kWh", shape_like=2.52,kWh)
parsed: 260,kWh
